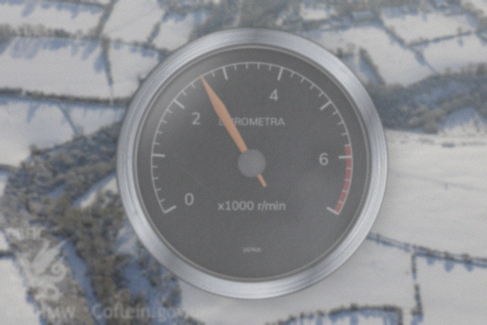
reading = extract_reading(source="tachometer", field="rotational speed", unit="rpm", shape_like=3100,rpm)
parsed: 2600,rpm
